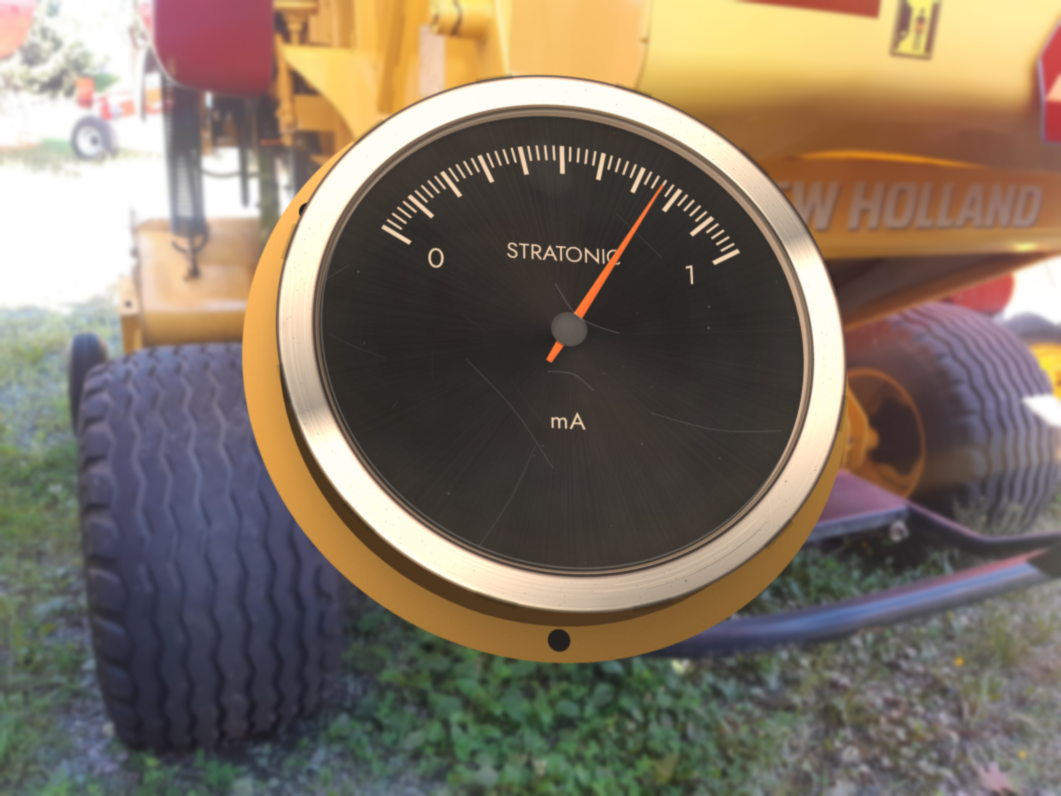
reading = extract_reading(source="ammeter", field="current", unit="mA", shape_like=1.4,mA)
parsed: 0.76,mA
